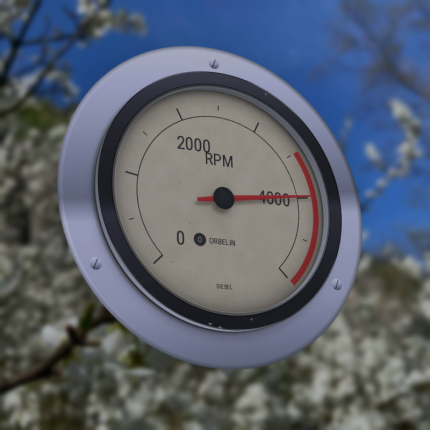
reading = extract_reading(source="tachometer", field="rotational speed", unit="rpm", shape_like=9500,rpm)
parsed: 4000,rpm
